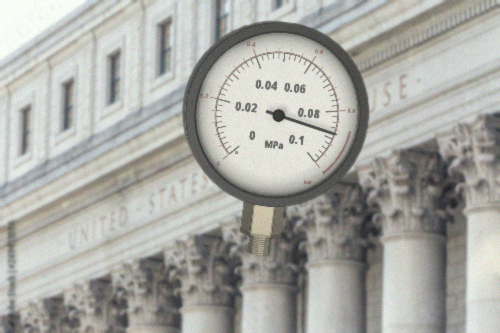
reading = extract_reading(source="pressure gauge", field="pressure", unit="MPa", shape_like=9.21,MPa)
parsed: 0.088,MPa
